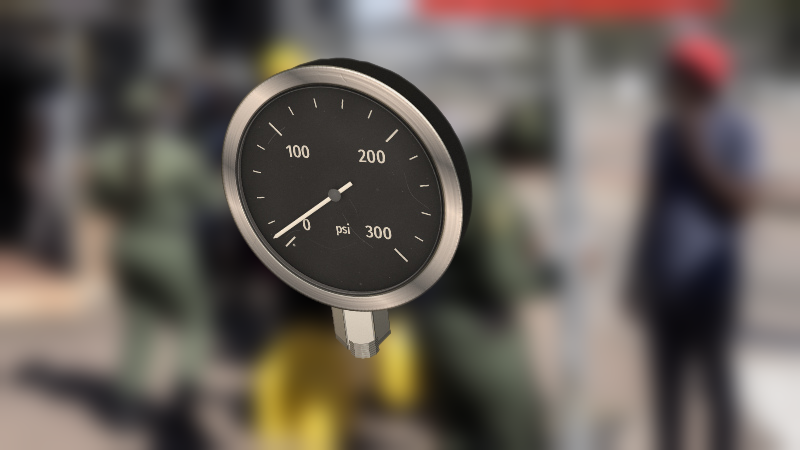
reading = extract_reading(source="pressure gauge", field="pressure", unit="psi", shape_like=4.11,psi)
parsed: 10,psi
